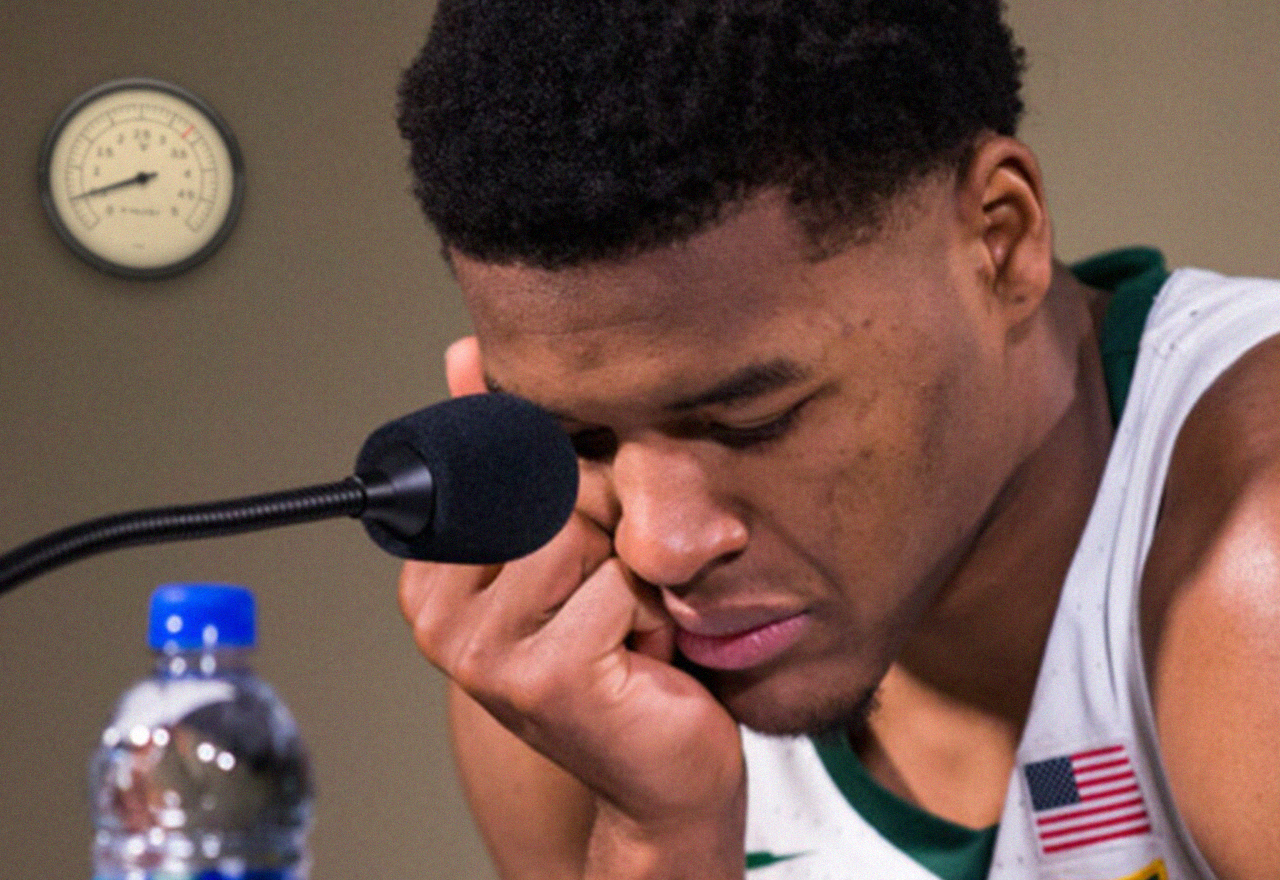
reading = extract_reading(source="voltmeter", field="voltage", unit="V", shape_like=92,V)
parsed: 0.5,V
